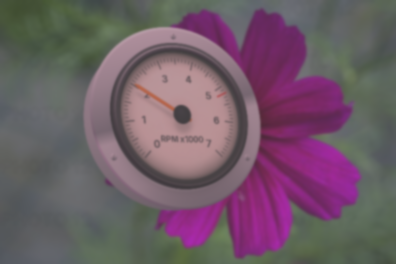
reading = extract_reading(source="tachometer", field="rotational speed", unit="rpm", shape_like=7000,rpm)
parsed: 2000,rpm
